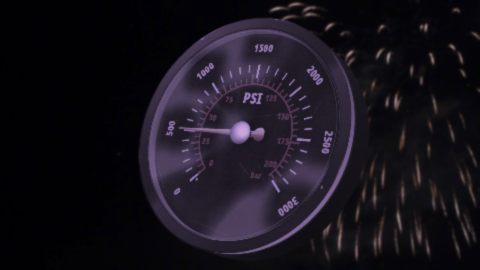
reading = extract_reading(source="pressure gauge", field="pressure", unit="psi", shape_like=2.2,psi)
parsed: 500,psi
